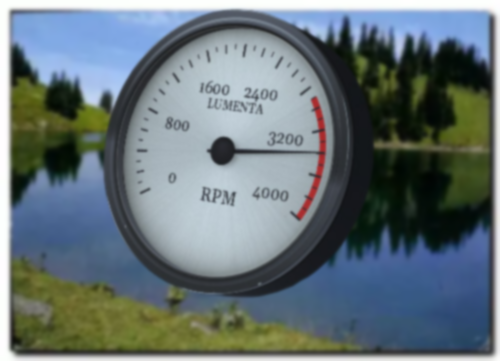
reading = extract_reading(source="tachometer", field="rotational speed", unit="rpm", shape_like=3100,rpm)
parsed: 3400,rpm
